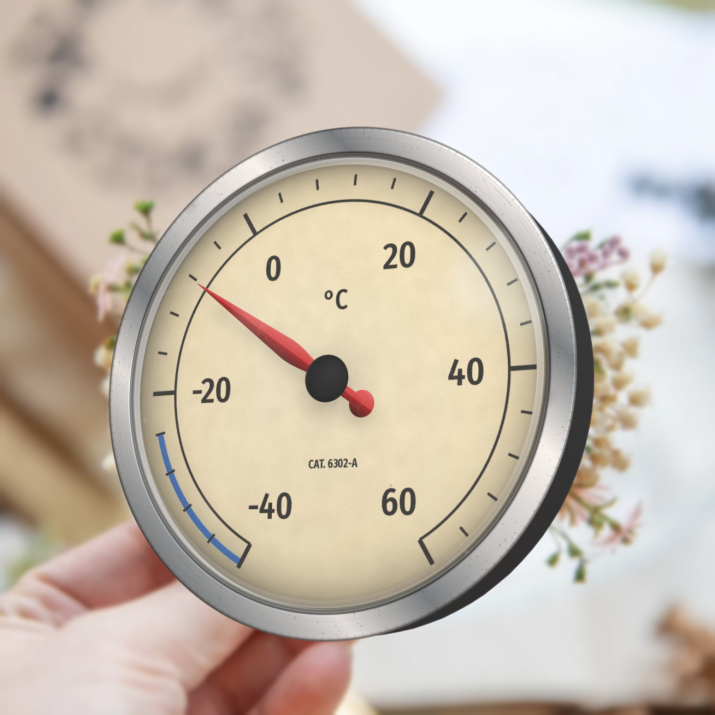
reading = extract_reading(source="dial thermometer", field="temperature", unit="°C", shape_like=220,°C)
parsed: -8,°C
